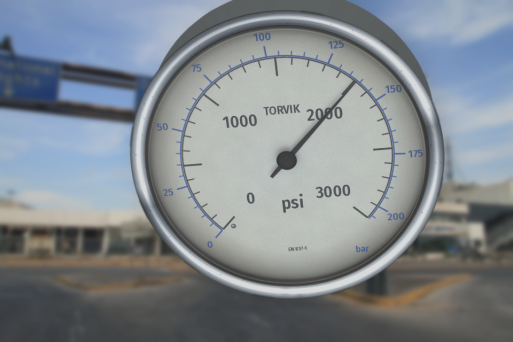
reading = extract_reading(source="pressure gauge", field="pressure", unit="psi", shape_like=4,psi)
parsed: 2000,psi
